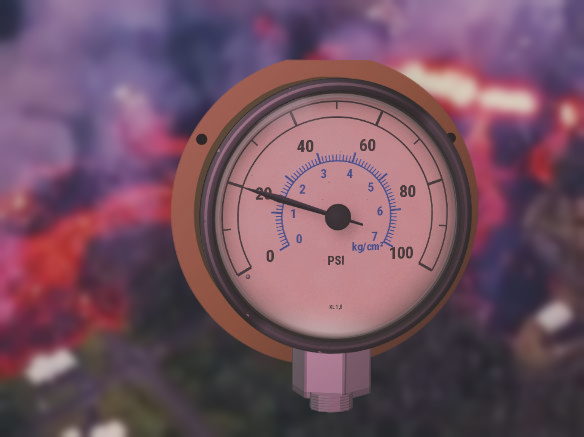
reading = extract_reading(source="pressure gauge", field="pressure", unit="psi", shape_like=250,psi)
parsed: 20,psi
